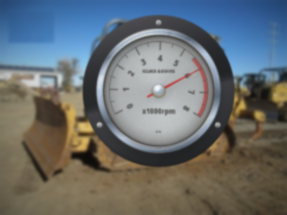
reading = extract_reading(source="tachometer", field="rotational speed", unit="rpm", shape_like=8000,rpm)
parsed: 6000,rpm
